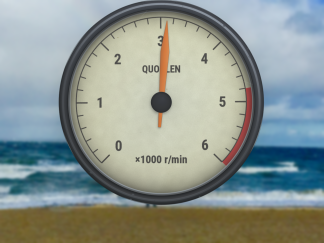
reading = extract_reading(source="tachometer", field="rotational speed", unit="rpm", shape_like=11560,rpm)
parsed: 3100,rpm
